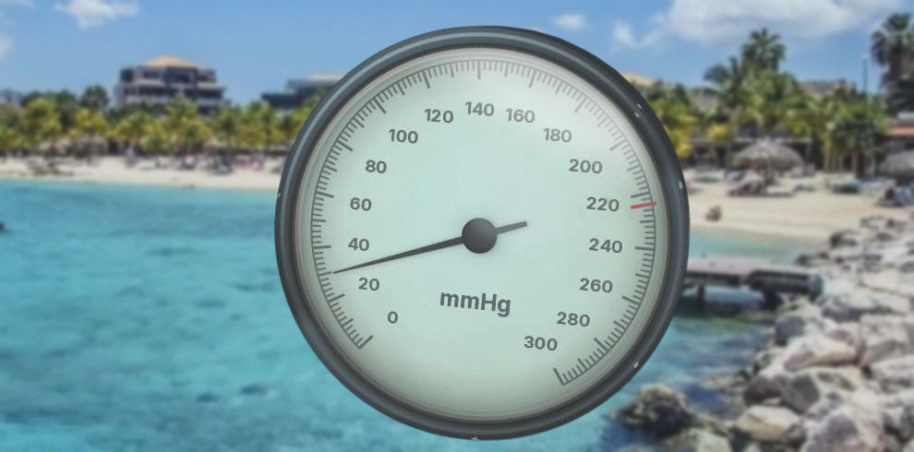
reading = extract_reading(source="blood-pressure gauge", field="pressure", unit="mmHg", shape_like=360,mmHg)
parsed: 30,mmHg
